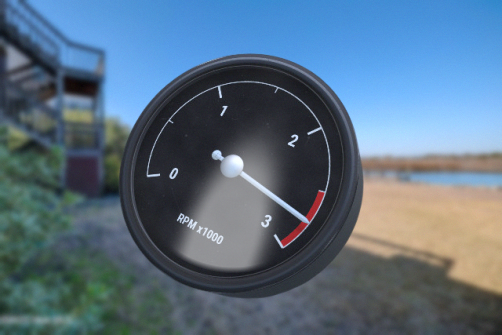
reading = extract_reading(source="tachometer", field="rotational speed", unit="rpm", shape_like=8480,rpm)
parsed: 2750,rpm
